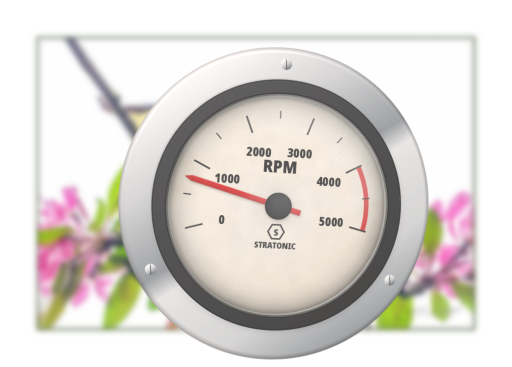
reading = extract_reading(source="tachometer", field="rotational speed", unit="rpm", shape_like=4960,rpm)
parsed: 750,rpm
